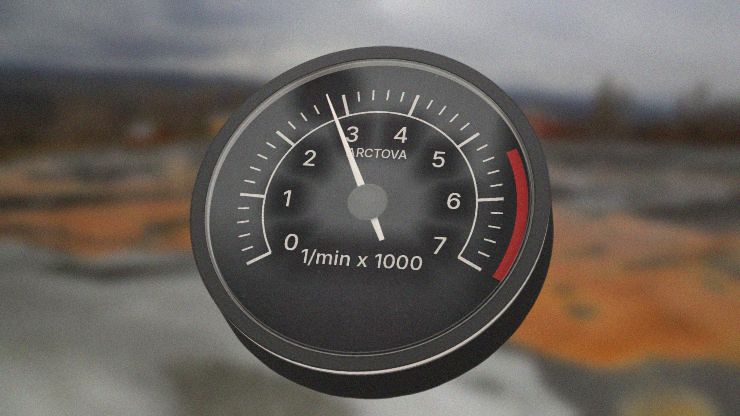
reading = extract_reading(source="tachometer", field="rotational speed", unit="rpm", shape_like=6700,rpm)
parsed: 2800,rpm
